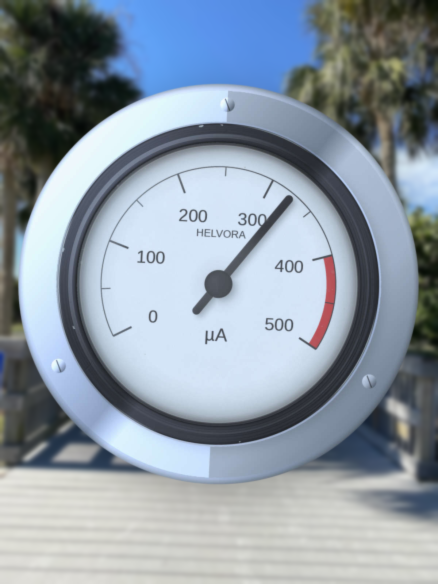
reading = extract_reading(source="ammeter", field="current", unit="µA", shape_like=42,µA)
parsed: 325,µA
